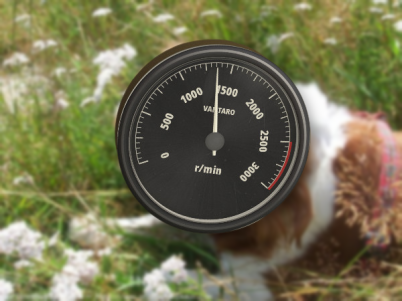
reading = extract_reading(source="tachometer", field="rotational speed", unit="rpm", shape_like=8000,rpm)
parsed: 1350,rpm
